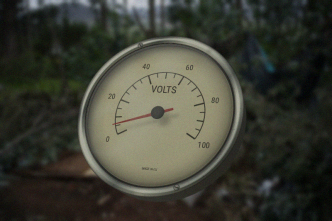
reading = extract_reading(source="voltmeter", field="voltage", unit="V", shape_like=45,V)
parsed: 5,V
